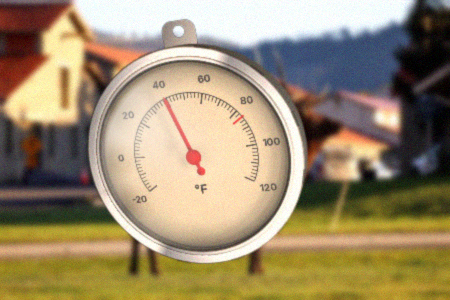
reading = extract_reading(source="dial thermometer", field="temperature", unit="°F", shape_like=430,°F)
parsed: 40,°F
